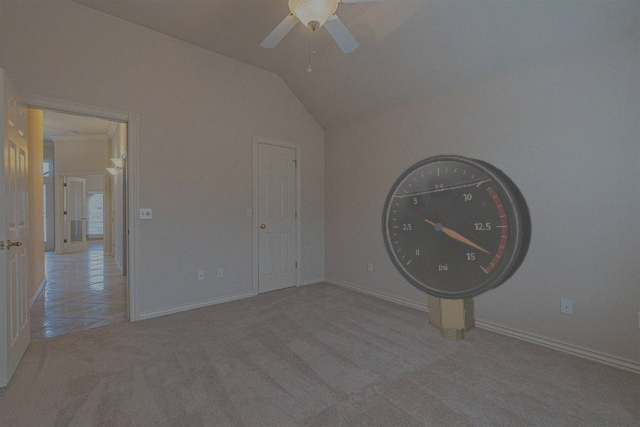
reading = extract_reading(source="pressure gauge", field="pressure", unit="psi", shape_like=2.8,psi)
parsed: 14,psi
